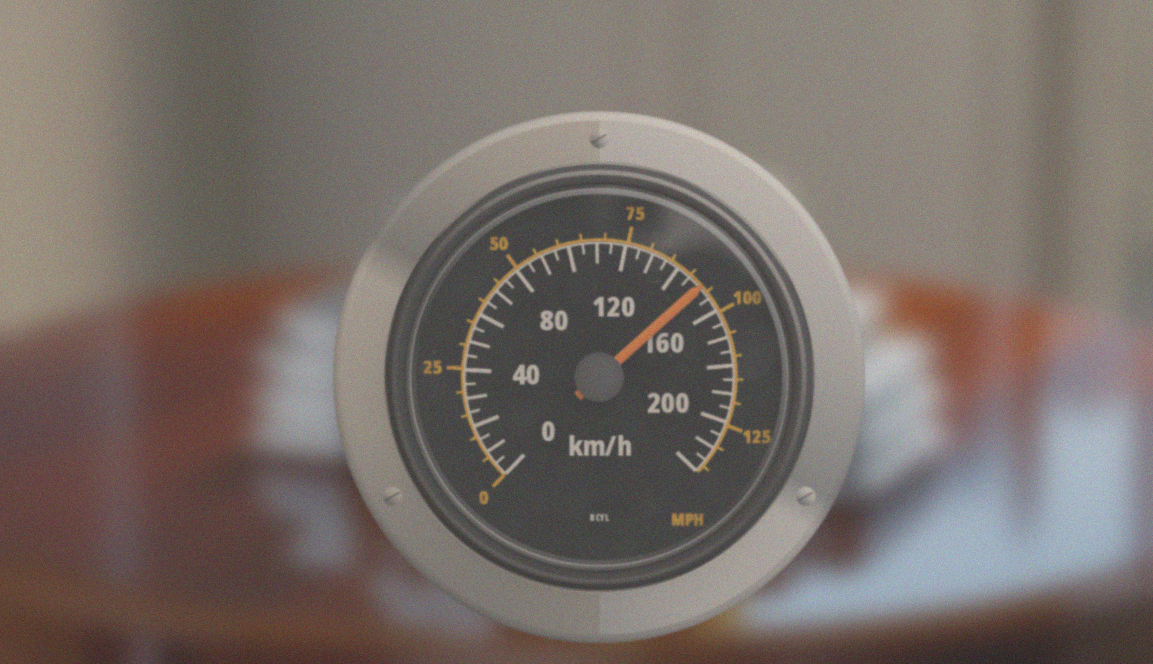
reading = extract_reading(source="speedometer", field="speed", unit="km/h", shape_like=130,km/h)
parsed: 150,km/h
